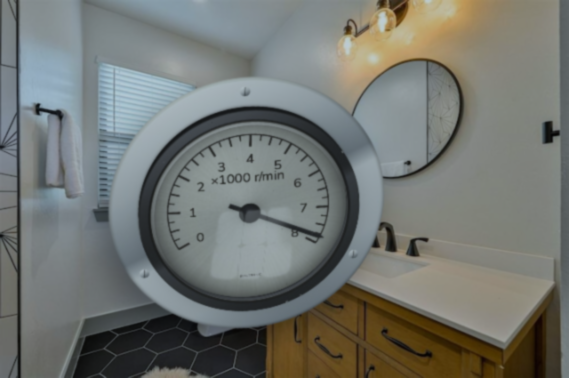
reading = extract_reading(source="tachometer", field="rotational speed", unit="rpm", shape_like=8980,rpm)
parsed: 7750,rpm
